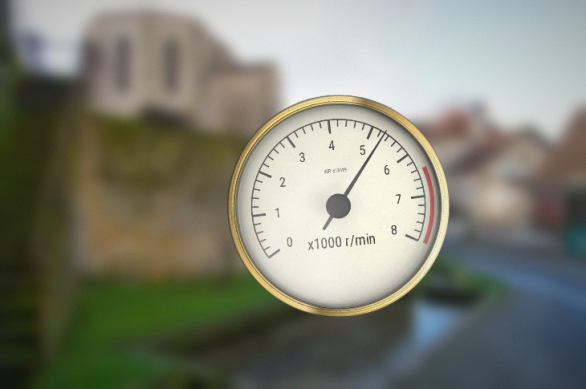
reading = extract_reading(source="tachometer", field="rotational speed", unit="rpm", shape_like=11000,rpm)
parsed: 5300,rpm
